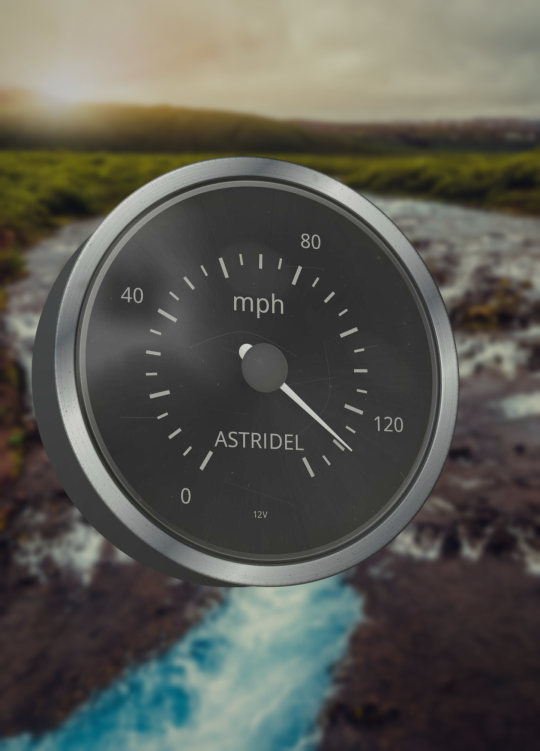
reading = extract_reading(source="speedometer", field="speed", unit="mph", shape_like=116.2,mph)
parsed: 130,mph
